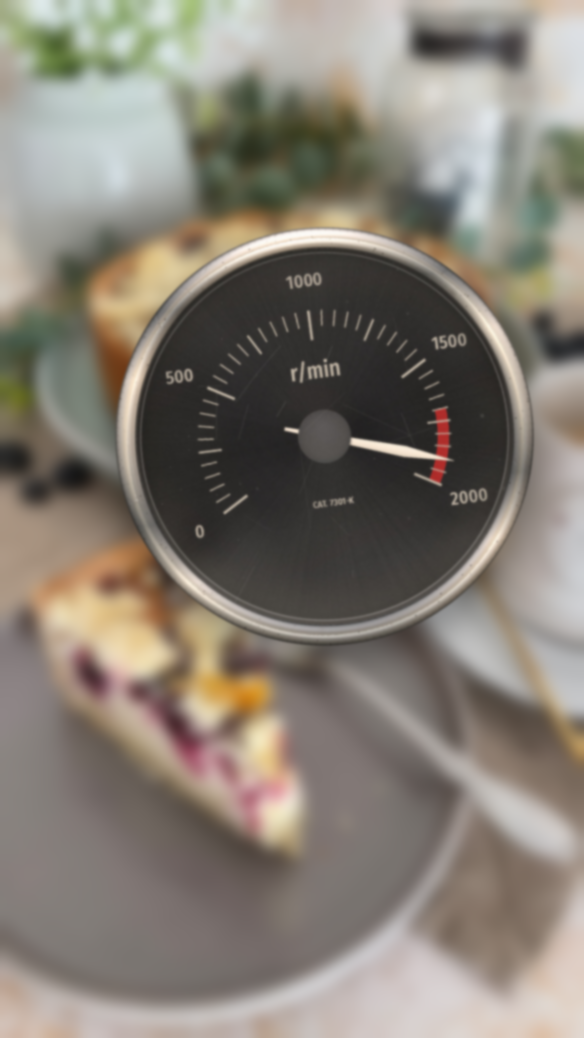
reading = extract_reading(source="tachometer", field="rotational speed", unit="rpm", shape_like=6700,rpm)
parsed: 1900,rpm
